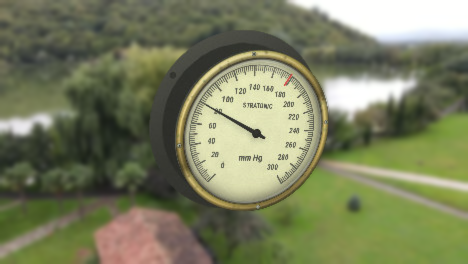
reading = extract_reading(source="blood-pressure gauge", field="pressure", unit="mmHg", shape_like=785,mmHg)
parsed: 80,mmHg
